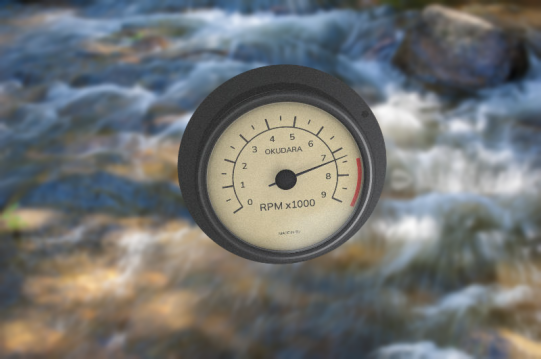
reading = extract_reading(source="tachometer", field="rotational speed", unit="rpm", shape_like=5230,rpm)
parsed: 7250,rpm
